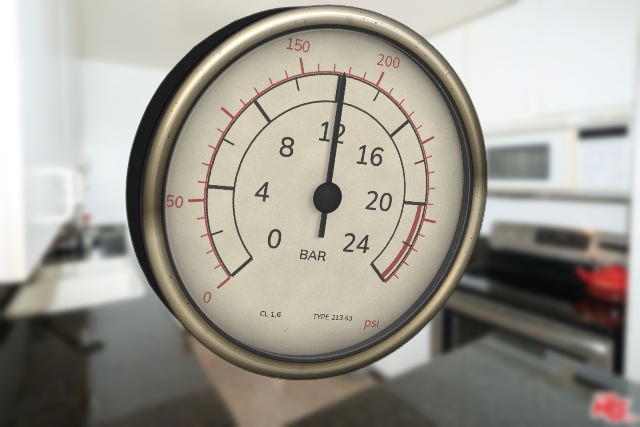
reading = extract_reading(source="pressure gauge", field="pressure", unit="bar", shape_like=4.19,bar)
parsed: 12,bar
